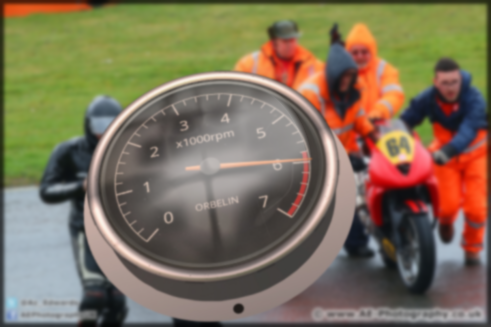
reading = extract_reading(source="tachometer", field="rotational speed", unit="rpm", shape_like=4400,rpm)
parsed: 6000,rpm
